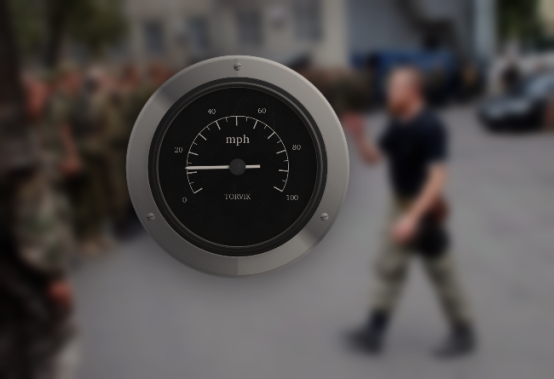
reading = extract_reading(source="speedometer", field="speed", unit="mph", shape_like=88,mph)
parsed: 12.5,mph
